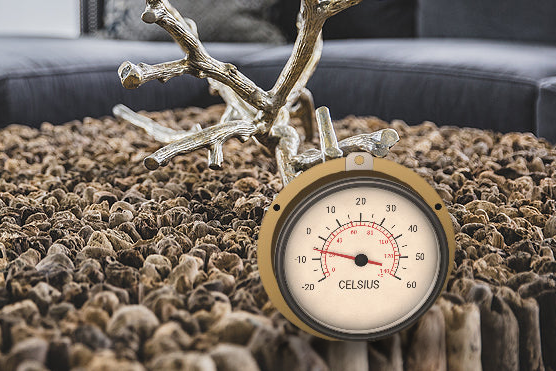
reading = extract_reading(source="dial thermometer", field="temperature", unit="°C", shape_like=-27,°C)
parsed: -5,°C
